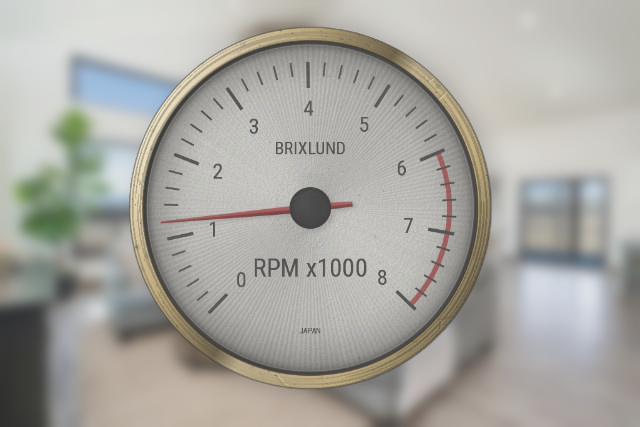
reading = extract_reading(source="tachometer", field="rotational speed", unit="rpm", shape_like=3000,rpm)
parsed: 1200,rpm
